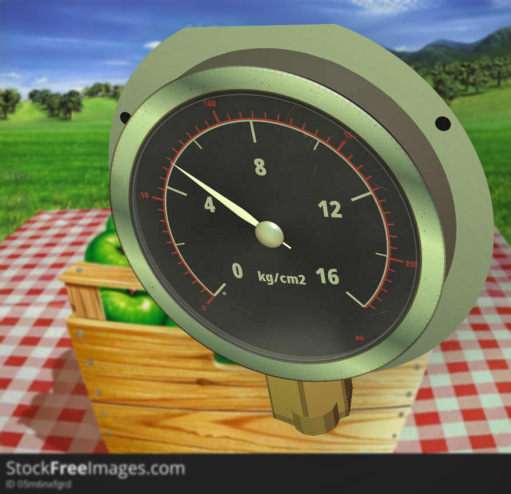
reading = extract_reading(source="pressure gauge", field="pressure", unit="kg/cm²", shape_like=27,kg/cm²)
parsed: 5,kg/cm²
